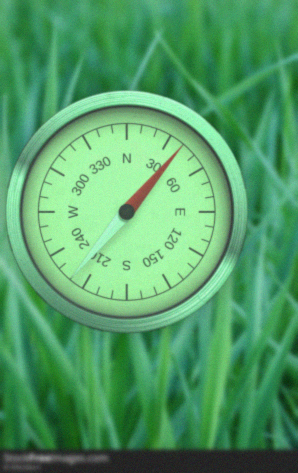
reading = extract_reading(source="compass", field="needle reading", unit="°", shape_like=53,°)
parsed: 40,°
